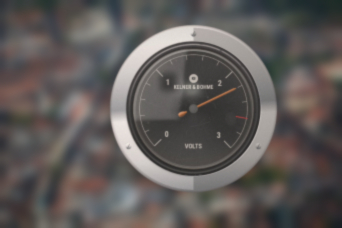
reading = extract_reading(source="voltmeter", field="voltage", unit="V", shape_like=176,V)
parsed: 2.2,V
